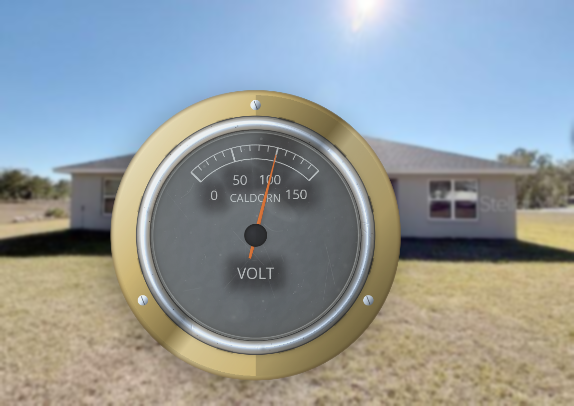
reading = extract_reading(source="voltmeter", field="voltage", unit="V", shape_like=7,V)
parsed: 100,V
